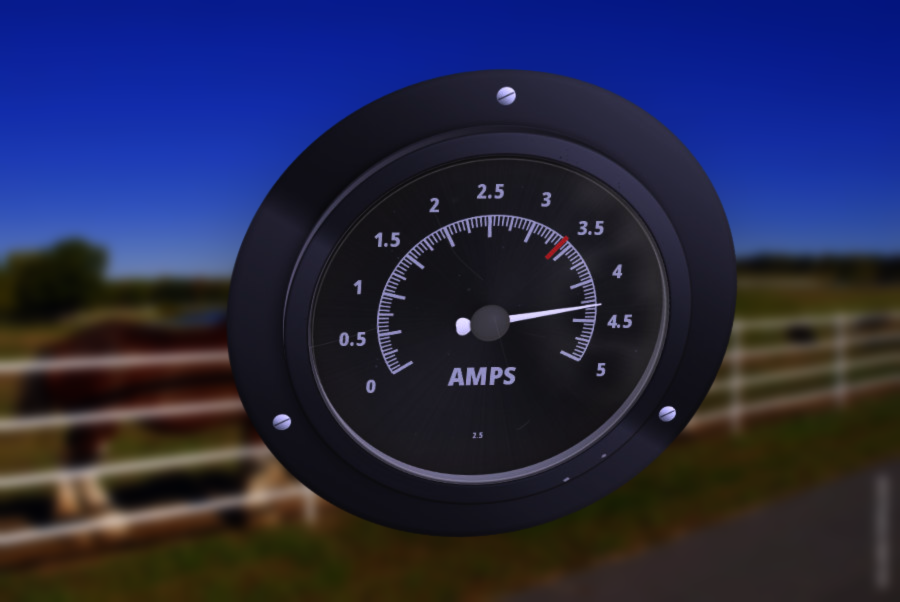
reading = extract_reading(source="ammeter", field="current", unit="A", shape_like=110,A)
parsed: 4.25,A
